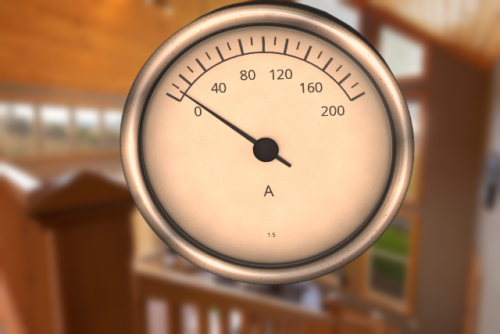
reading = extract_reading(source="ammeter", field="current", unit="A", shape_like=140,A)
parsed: 10,A
